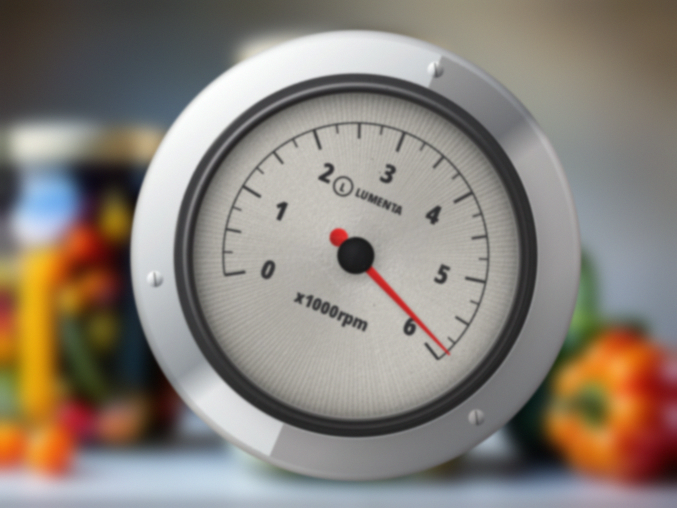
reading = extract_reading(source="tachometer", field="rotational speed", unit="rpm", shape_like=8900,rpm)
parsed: 5875,rpm
